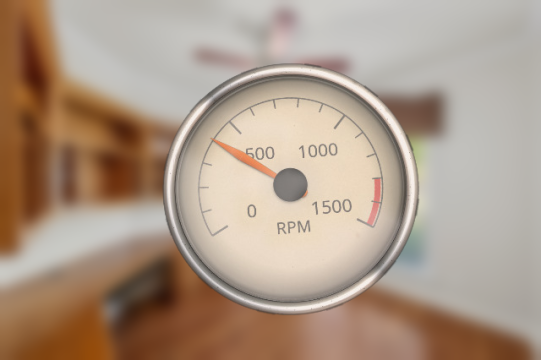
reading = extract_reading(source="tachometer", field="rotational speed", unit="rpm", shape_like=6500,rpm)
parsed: 400,rpm
